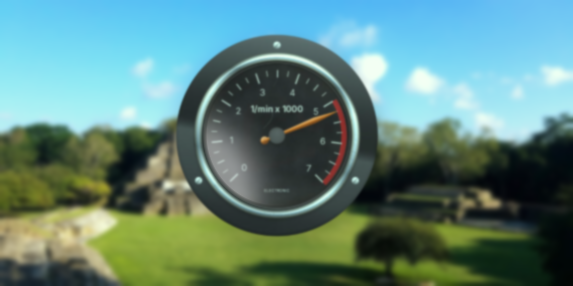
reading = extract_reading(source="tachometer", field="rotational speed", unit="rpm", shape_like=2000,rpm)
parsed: 5250,rpm
